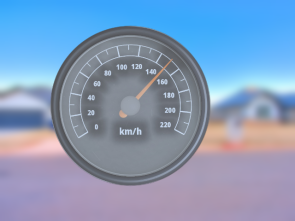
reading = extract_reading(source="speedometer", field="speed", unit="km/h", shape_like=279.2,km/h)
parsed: 150,km/h
